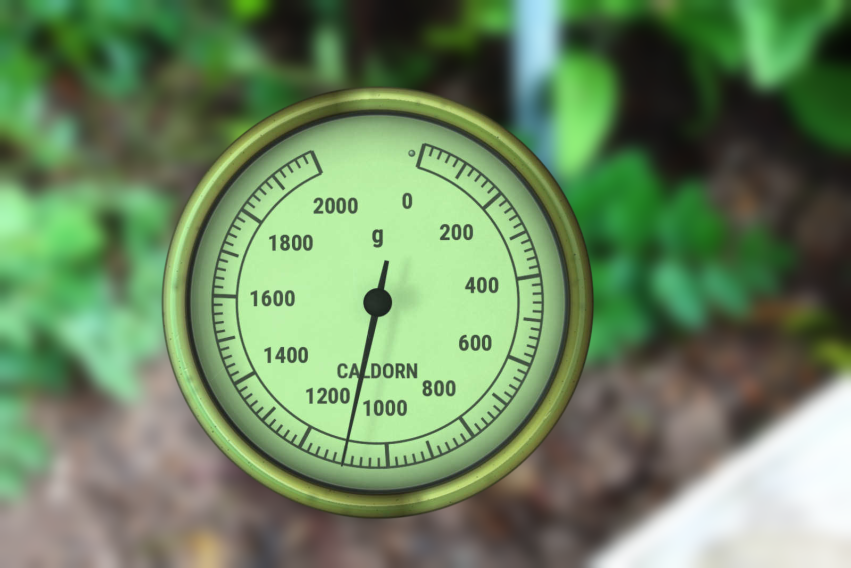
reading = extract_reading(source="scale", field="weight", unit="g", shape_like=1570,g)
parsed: 1100,g
